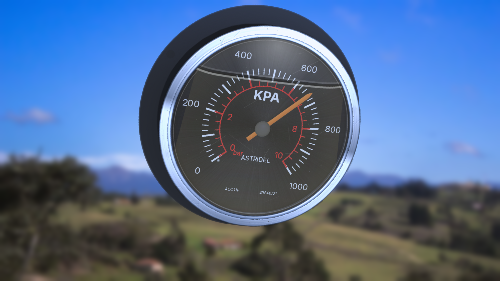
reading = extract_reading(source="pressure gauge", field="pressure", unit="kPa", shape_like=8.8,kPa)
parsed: 660,kPa
